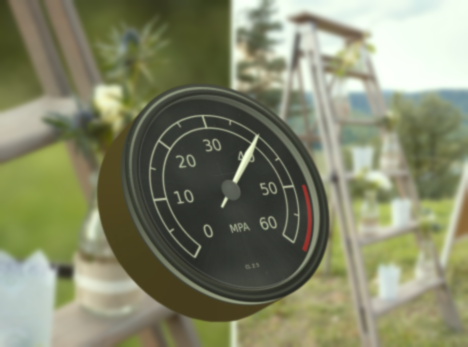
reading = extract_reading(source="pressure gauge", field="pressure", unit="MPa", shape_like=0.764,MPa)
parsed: 40,MPa
